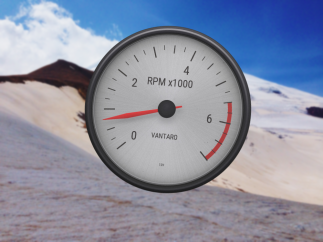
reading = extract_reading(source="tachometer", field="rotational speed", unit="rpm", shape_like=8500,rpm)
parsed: 750,rpm
